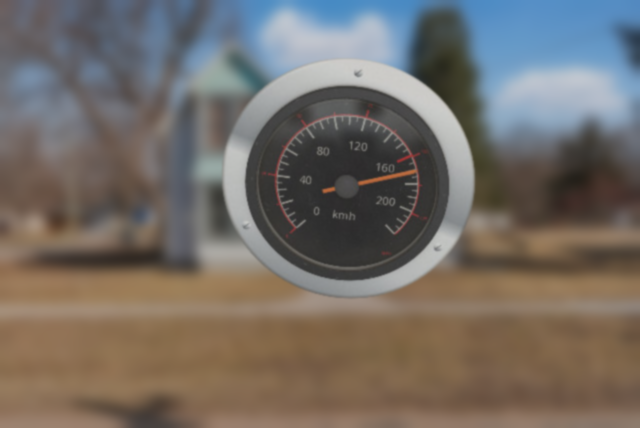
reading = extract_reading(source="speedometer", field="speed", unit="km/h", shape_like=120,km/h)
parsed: 170,km/h
